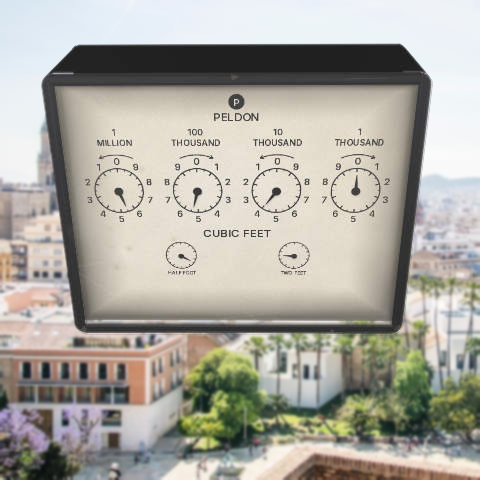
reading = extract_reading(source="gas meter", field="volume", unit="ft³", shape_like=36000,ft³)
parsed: 554000,ft³
